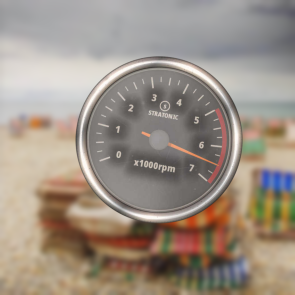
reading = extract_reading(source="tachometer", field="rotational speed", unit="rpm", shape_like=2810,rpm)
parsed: 6500,rpm
